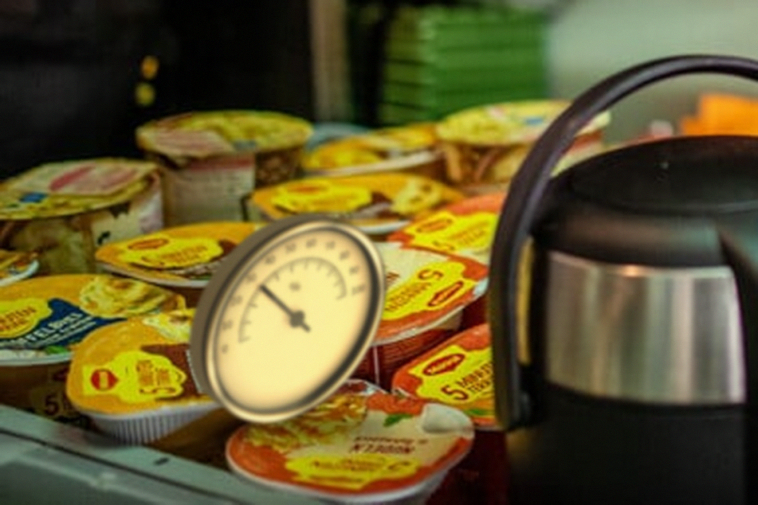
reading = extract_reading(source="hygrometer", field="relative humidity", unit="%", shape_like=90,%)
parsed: 30,%
